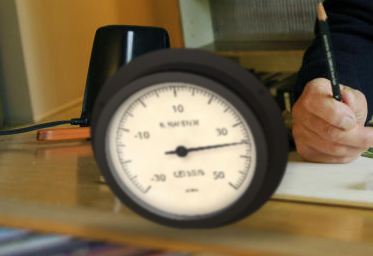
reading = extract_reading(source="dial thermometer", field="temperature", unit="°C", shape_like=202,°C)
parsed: 35,°C
